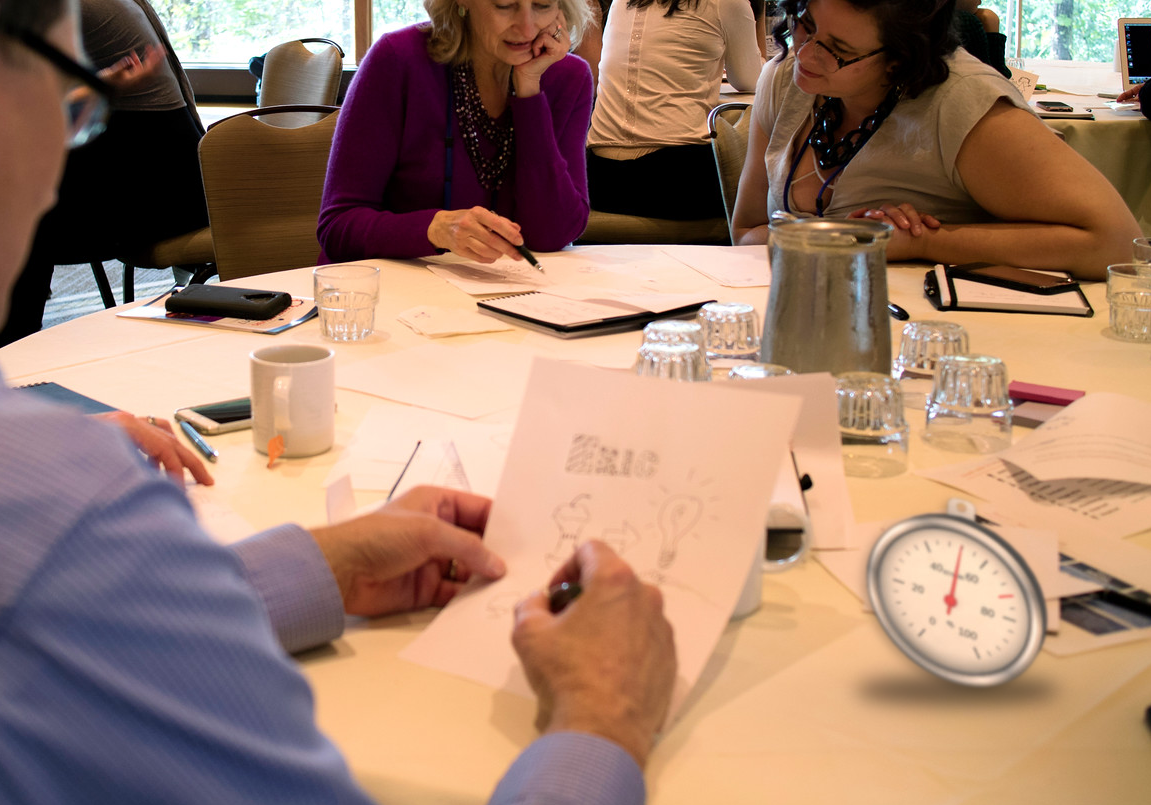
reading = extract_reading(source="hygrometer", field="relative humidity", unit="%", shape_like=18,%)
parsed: 52,%
